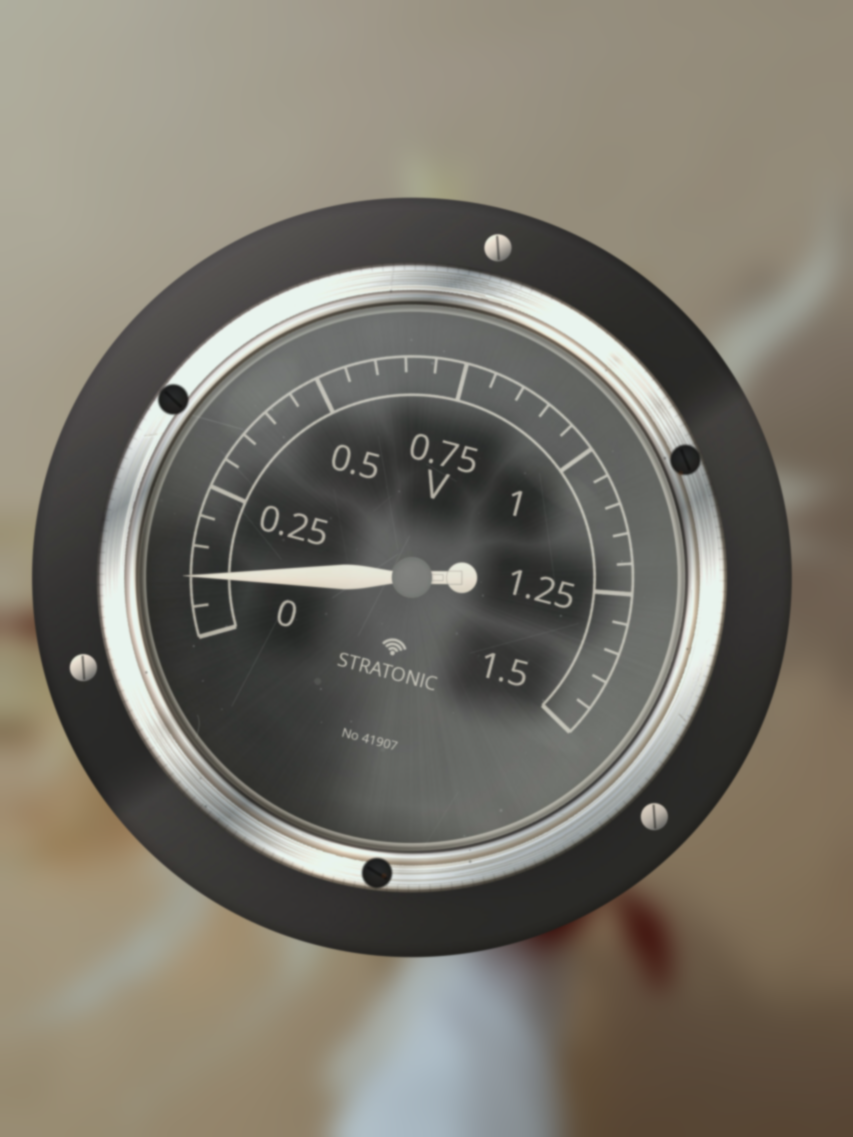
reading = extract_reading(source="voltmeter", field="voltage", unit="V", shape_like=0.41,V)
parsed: 0.1,V
